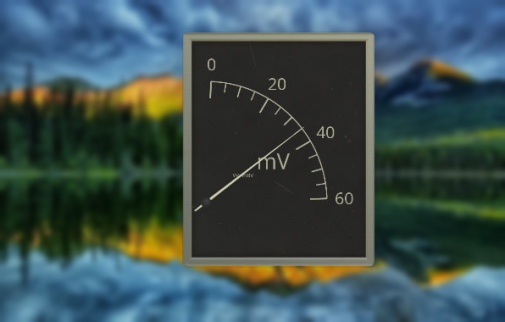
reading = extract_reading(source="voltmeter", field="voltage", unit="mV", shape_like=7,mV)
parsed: 35,mV
